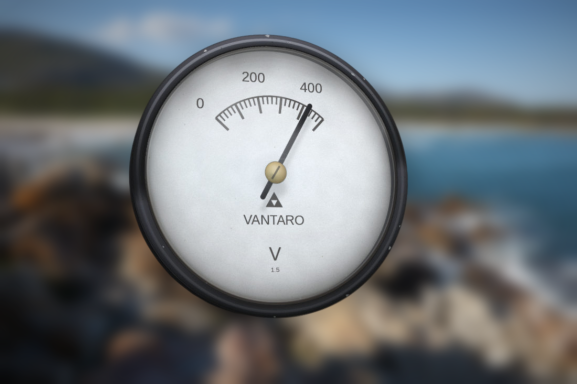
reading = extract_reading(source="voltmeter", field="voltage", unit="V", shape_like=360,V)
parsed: 420,V
